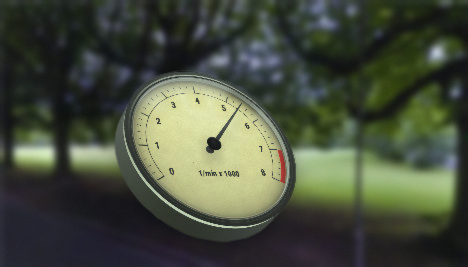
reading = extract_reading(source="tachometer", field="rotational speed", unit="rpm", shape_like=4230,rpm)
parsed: 5400,rpm
